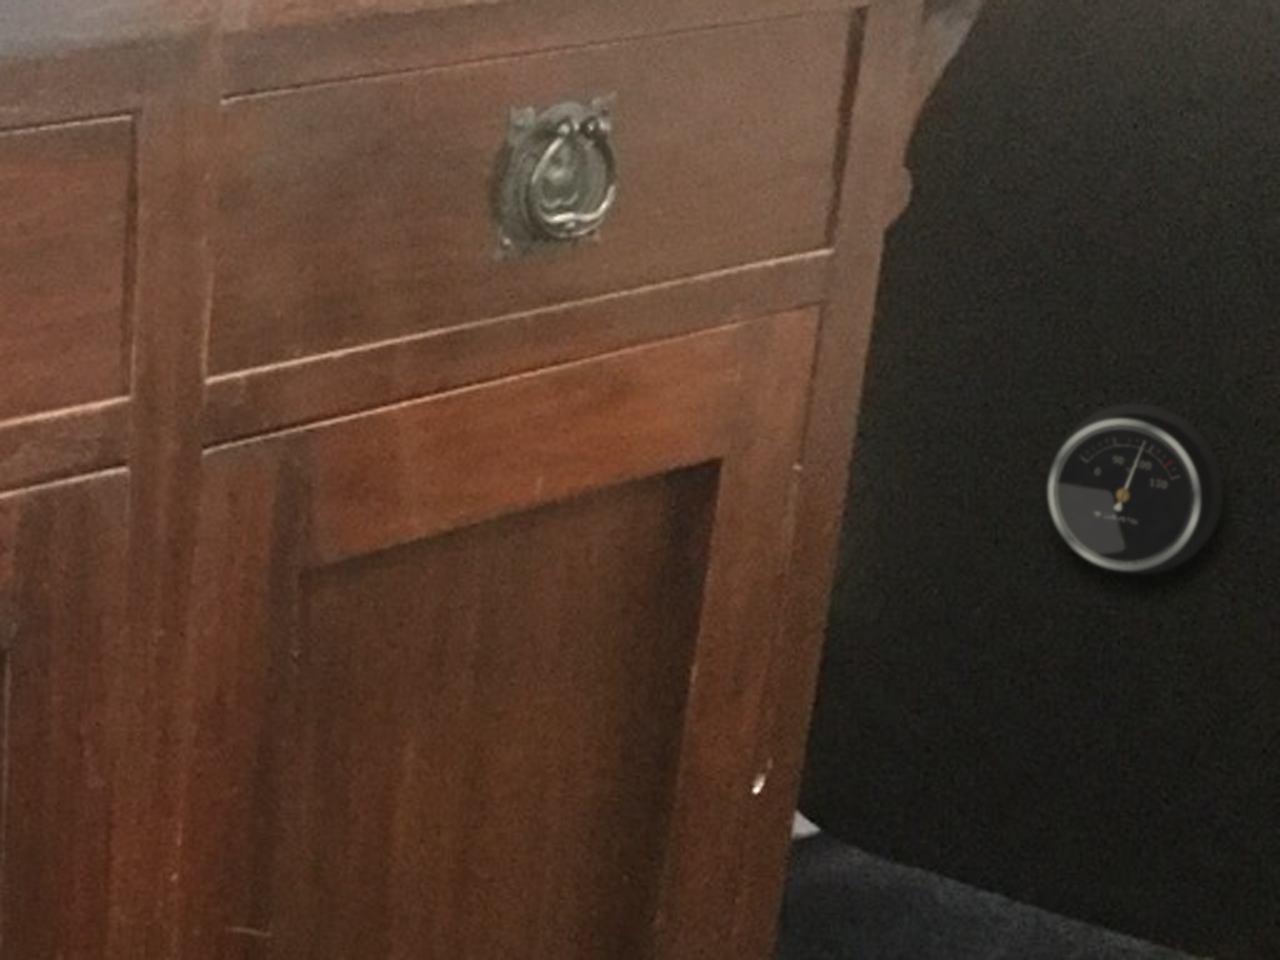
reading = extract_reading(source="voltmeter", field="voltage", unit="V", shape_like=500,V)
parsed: 90,V
